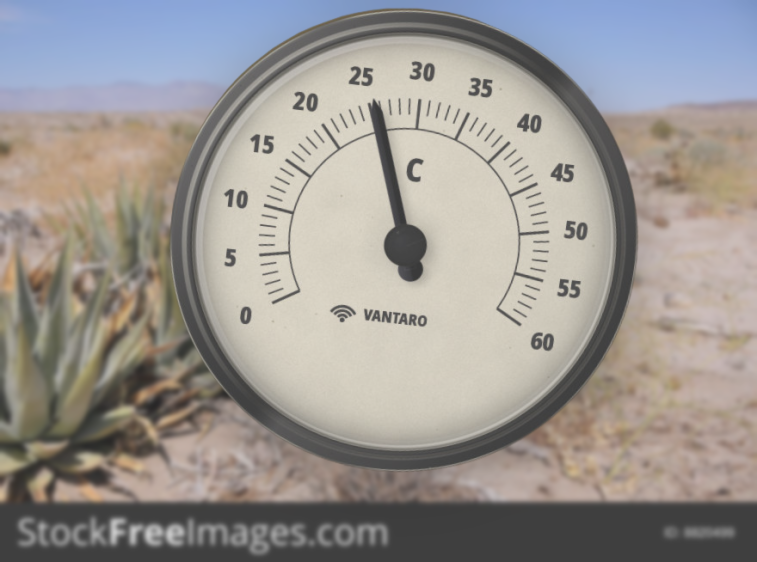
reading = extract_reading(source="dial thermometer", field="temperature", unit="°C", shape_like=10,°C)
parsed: 25.5,°C
